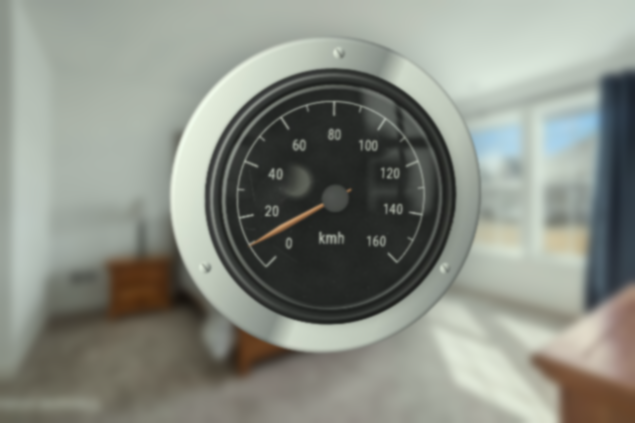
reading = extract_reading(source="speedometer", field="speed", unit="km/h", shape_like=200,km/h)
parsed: 10,km/h
